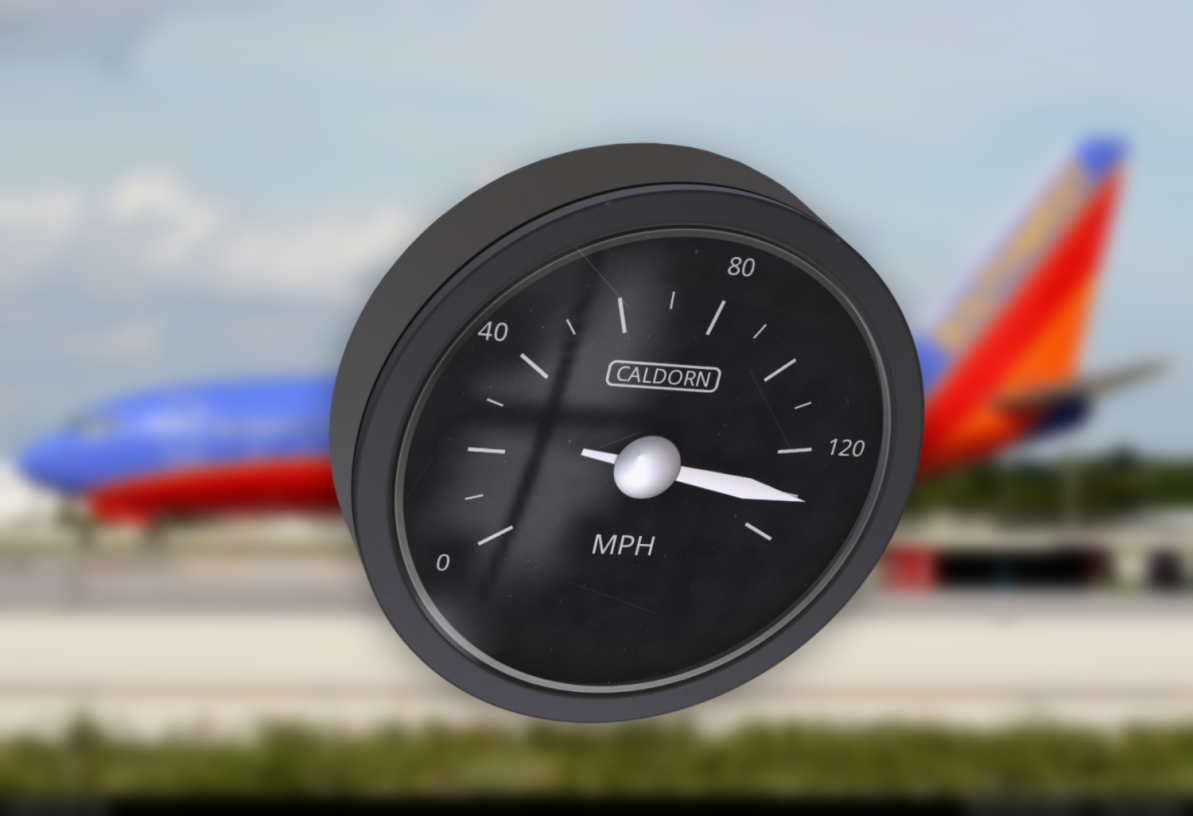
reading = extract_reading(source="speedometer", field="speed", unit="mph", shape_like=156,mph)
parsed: 130,mph
